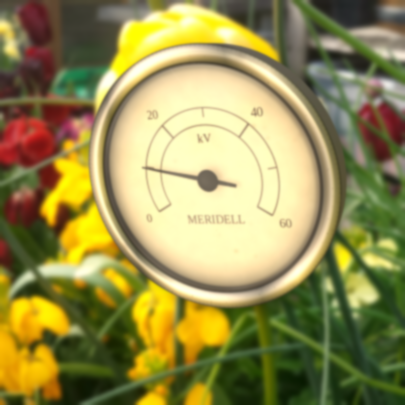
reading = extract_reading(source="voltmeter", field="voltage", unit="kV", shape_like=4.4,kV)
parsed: 10,kV
